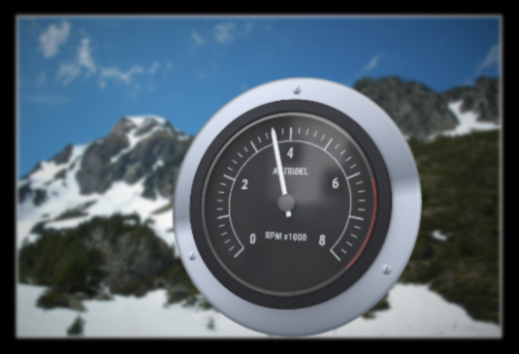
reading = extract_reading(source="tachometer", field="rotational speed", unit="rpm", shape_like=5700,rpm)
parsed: 3600,rpm
